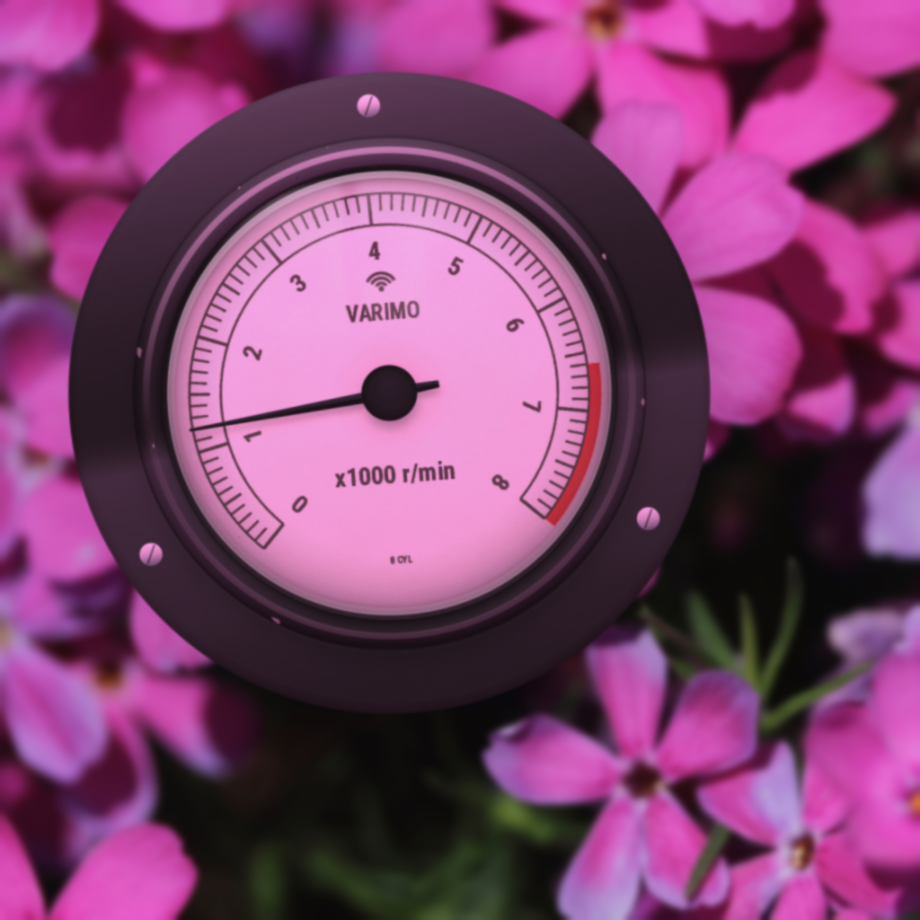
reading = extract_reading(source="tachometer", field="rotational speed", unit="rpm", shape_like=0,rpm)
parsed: 1200,rpm
